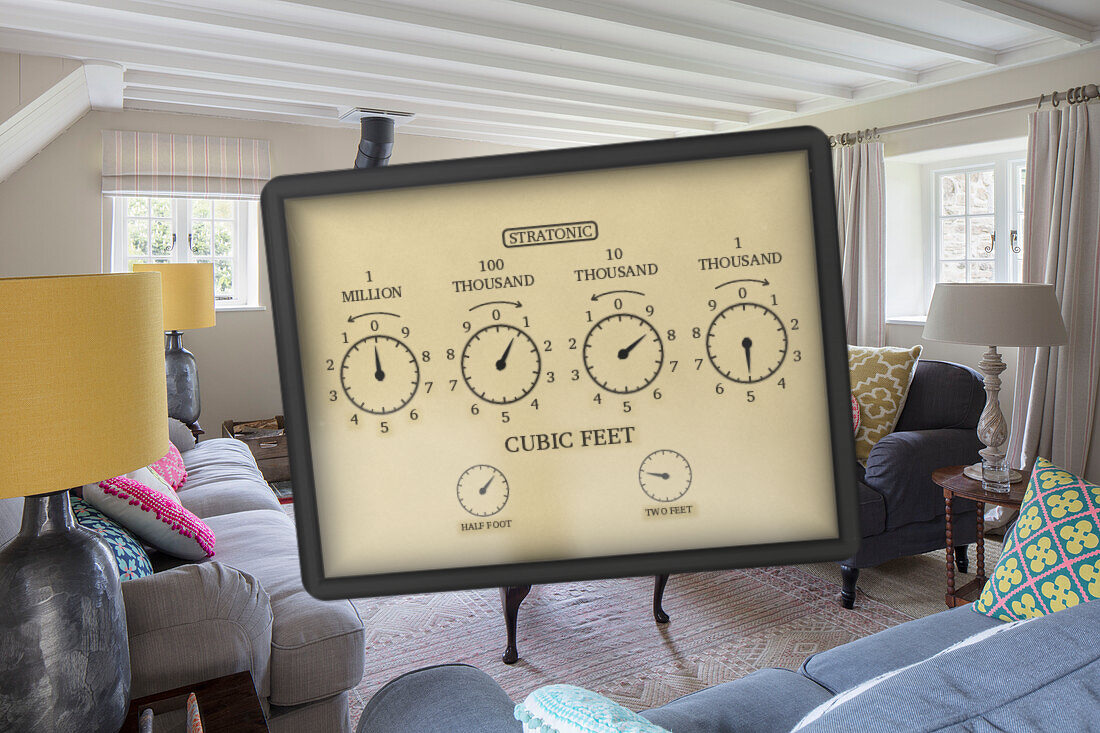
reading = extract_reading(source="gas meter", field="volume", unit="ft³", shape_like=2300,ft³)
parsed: 8500,ft³
